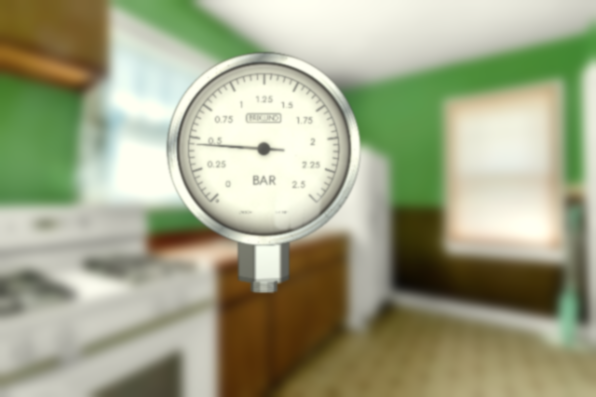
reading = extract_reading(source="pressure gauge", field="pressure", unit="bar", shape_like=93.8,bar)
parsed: 0.45,bar
